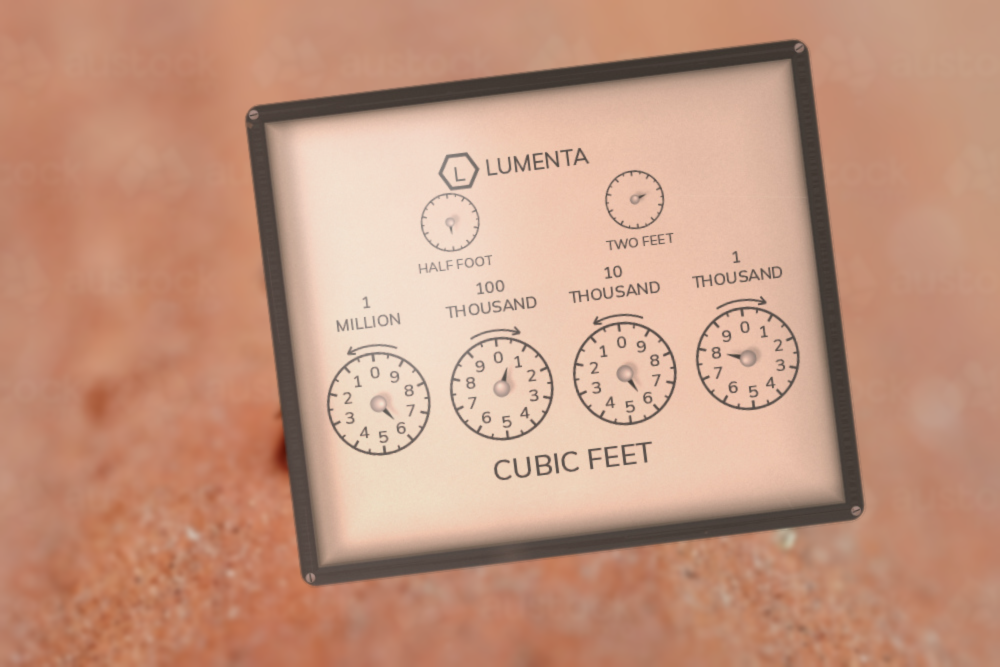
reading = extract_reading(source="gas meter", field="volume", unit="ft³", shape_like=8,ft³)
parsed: 605800,ft³
